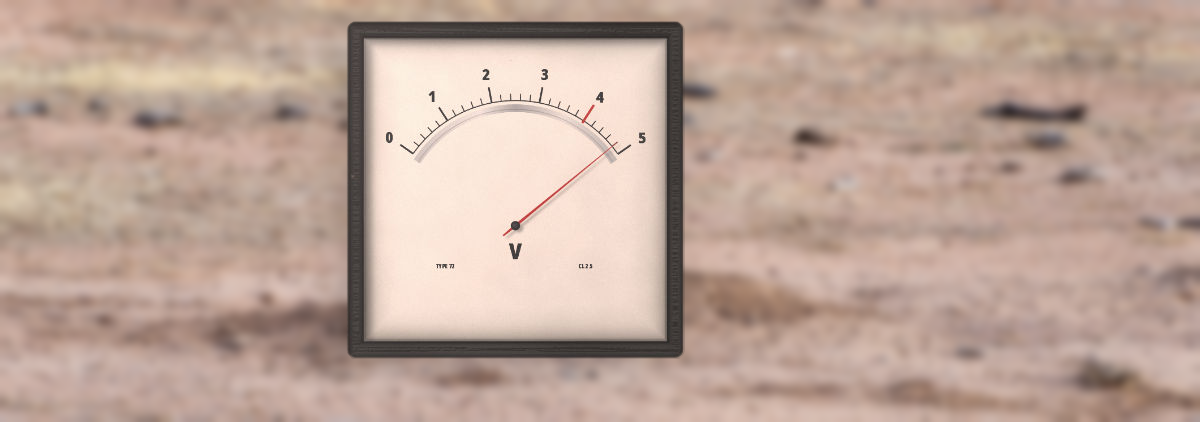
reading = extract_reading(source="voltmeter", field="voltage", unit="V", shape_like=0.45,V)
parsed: 4.8,V
